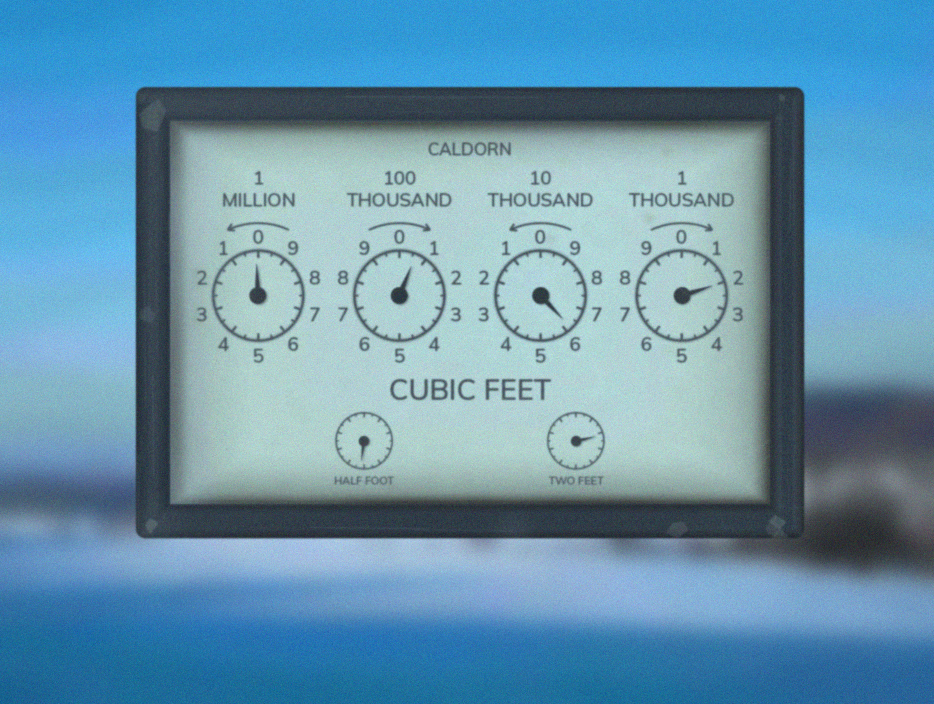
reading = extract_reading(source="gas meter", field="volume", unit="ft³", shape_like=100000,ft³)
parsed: 6200,ft³
